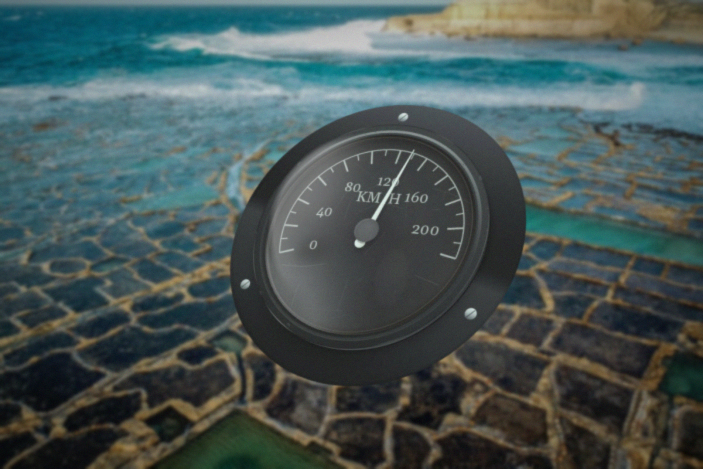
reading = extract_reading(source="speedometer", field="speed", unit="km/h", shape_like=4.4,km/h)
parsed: 130,km/h
